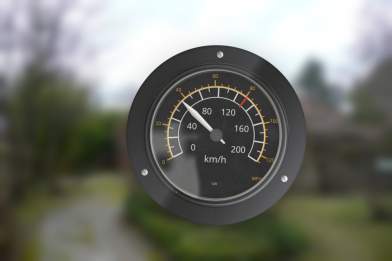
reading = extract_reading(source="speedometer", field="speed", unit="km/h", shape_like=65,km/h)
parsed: 60,km/h
